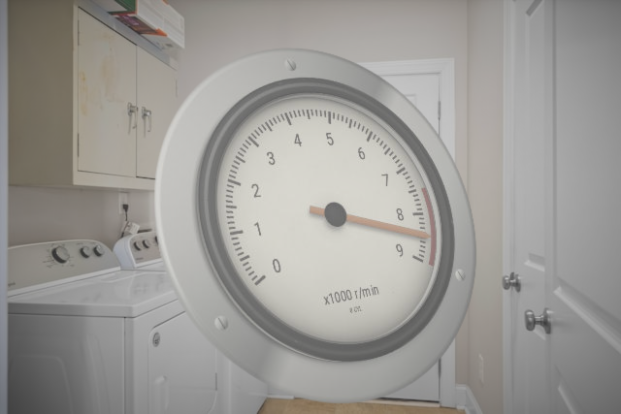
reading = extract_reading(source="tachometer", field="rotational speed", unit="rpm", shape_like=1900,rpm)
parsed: 8500,rpm
